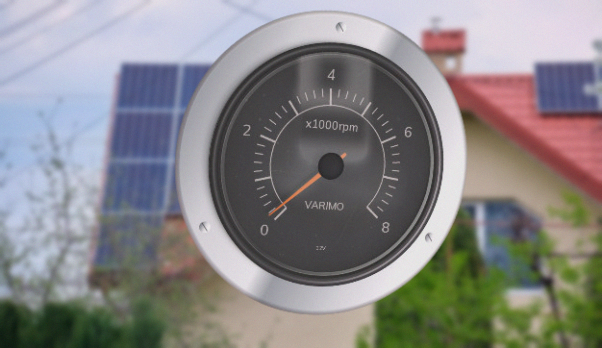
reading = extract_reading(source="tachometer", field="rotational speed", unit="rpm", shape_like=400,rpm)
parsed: 200,rpm
